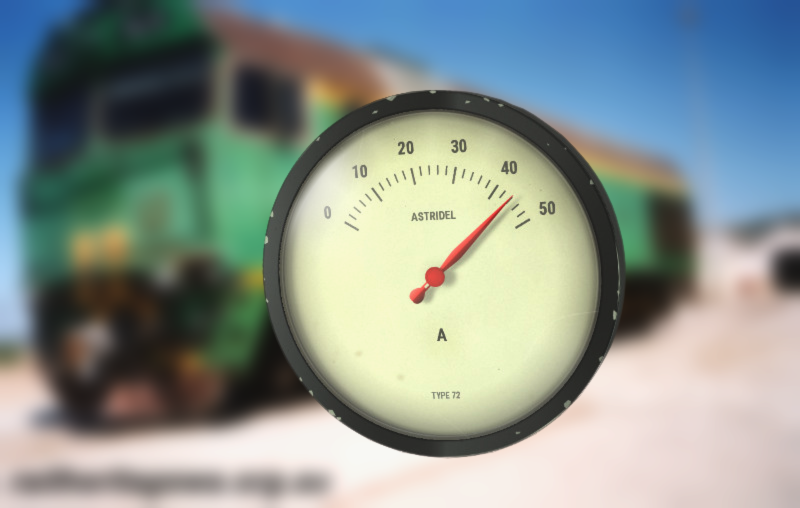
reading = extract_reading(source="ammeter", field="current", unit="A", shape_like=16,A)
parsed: 44,A
